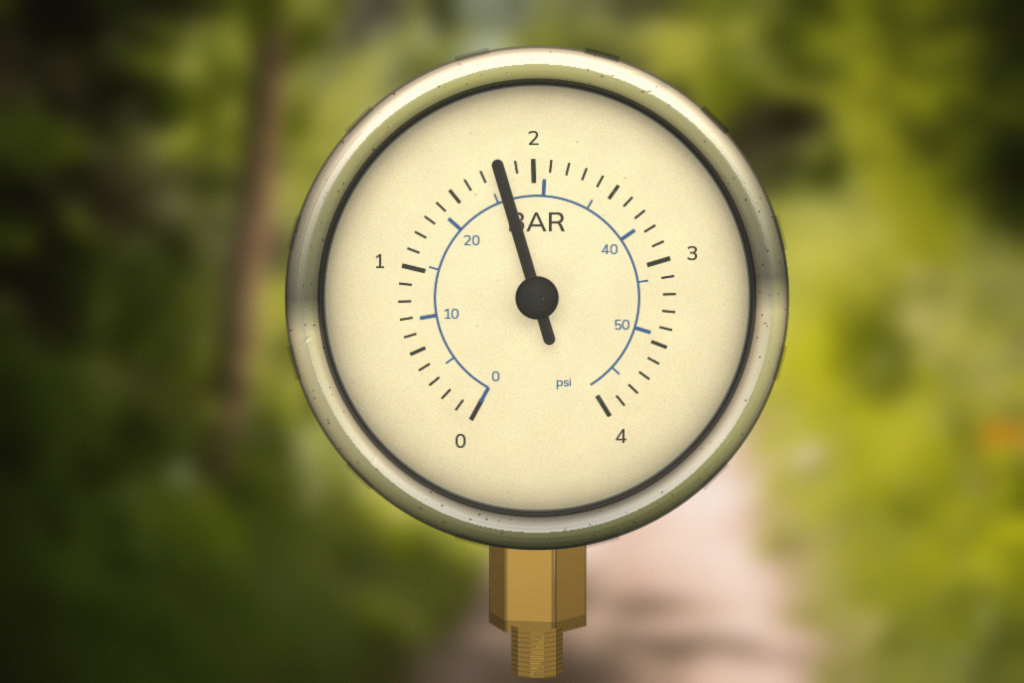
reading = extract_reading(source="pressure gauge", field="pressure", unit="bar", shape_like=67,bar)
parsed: 1.8,bar
